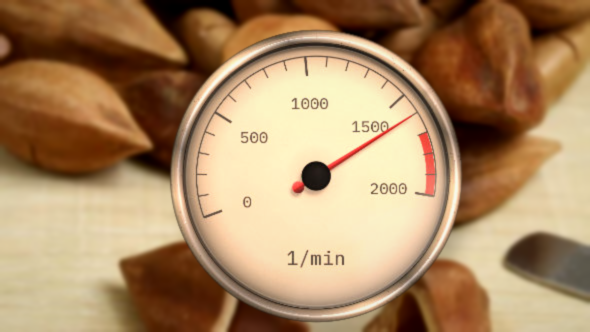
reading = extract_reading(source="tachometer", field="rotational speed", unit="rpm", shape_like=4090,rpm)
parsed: 1600,rpm
